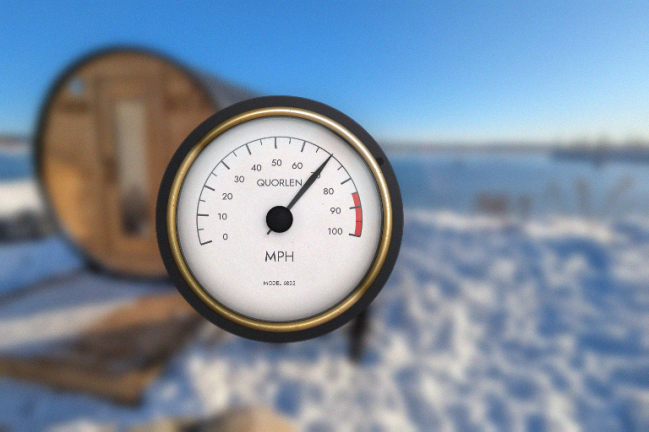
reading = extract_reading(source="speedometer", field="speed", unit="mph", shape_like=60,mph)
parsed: 70,mph
